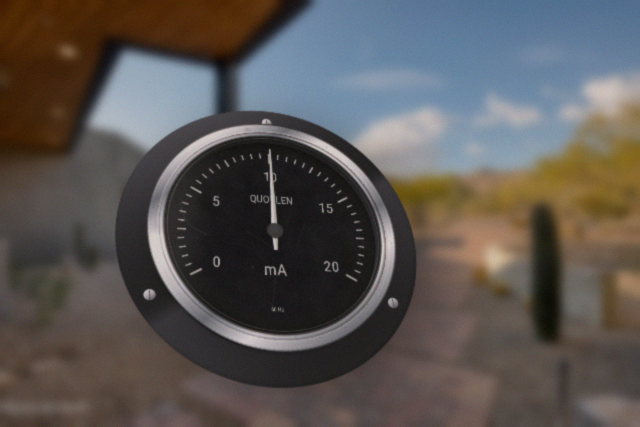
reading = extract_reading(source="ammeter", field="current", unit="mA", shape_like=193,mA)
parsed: 10,mA
